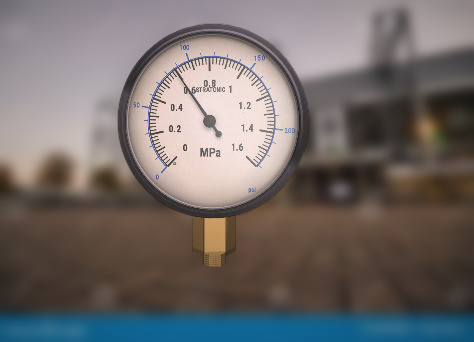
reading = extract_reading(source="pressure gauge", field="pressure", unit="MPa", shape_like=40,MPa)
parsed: 0.6,MPa
